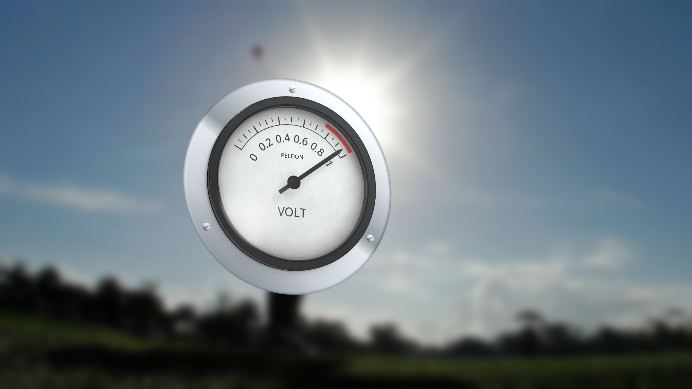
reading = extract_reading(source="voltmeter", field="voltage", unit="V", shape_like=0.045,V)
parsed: 0.95,V
